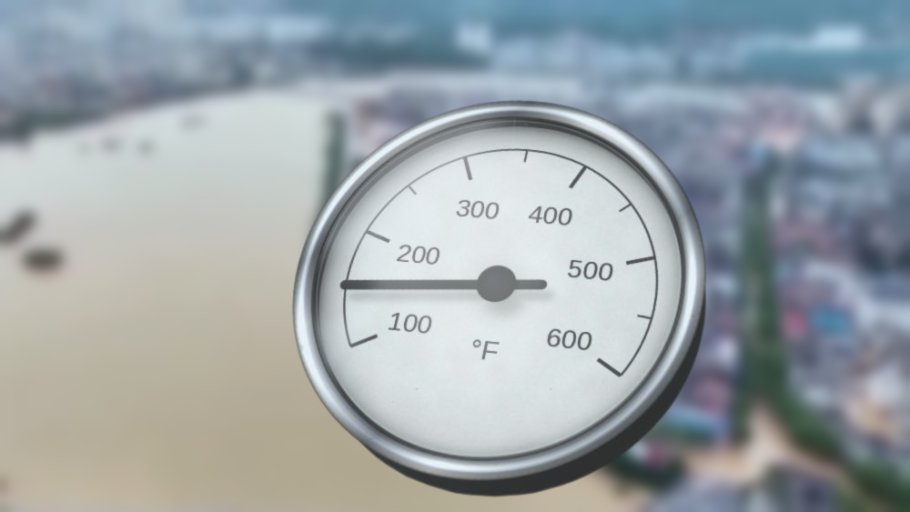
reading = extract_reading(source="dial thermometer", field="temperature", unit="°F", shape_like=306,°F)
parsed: 150,°F
